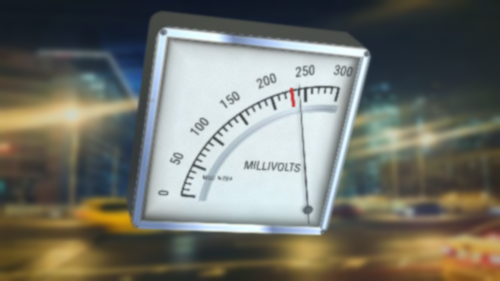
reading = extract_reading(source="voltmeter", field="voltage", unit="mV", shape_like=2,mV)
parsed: 240,mV
